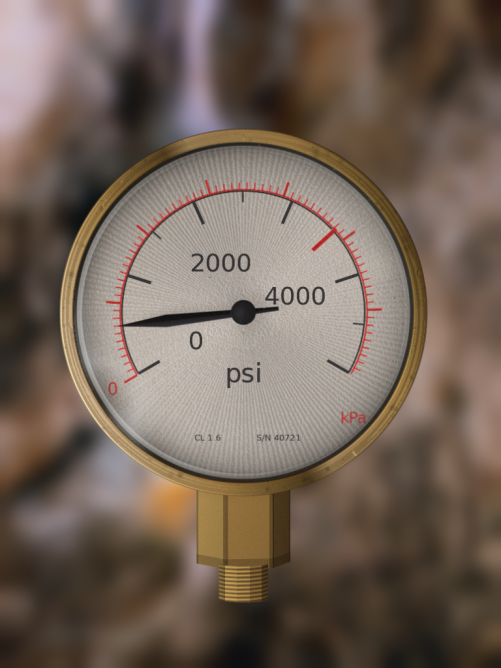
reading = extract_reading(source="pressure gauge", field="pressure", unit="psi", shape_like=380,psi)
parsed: 500,psi
